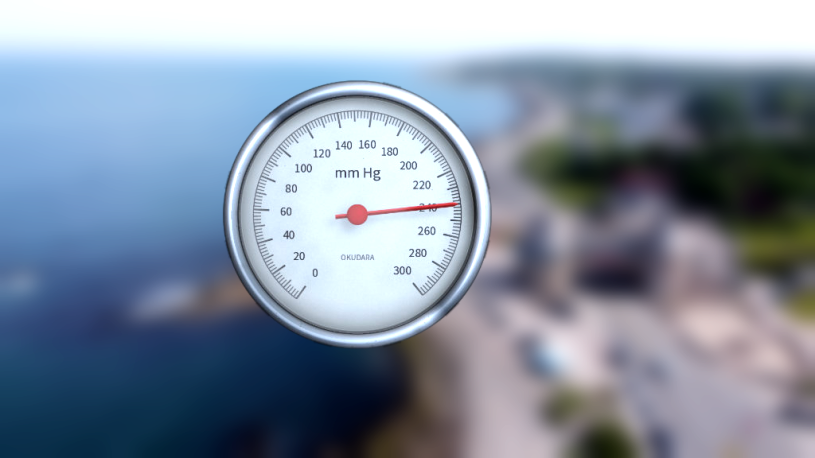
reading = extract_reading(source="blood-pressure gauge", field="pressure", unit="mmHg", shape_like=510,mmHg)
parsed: 240,mmHg
